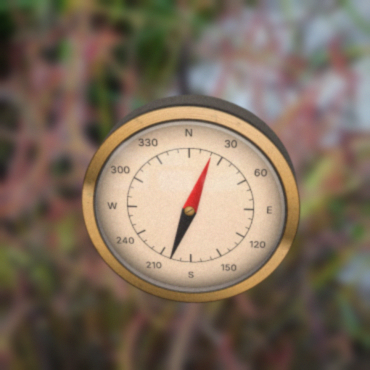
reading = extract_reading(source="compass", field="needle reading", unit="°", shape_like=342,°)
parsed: 20,°
